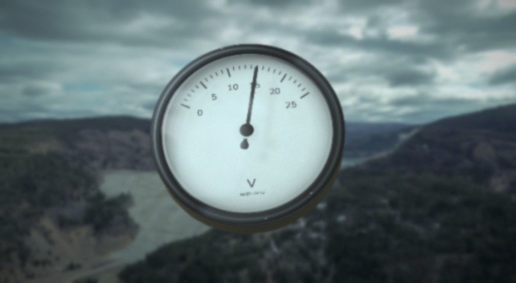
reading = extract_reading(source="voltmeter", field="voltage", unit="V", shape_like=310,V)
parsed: 15,V
